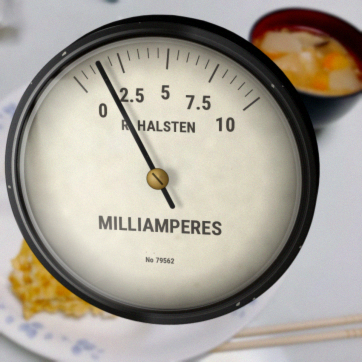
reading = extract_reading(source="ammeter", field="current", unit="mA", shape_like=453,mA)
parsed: 1.5,mA
